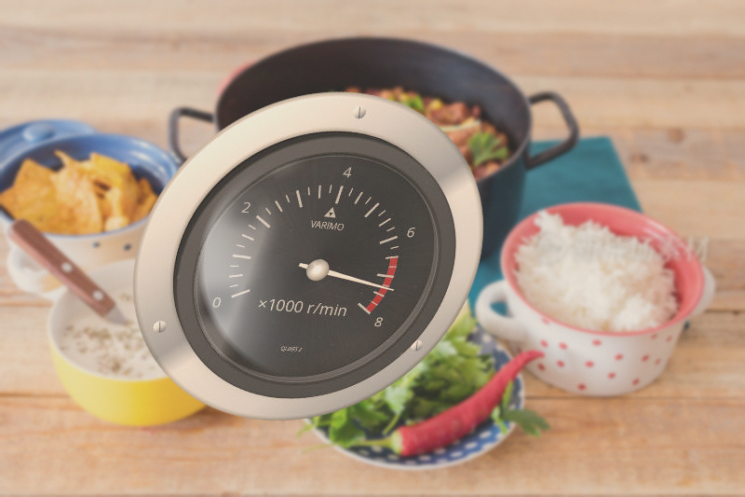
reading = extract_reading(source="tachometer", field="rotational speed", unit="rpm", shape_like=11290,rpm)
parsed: 7250,rpm
